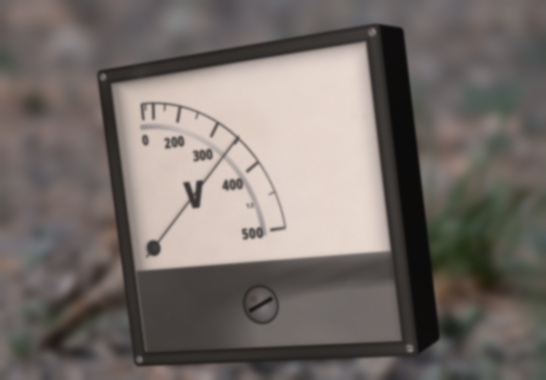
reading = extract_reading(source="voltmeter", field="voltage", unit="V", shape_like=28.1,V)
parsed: 350,V
